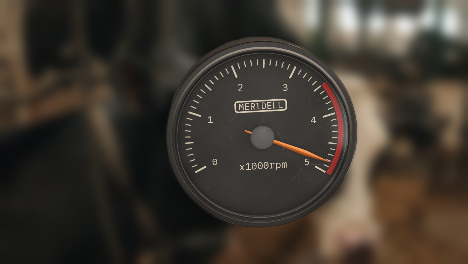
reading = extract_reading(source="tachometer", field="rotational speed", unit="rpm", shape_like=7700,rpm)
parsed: 4800,rpm
